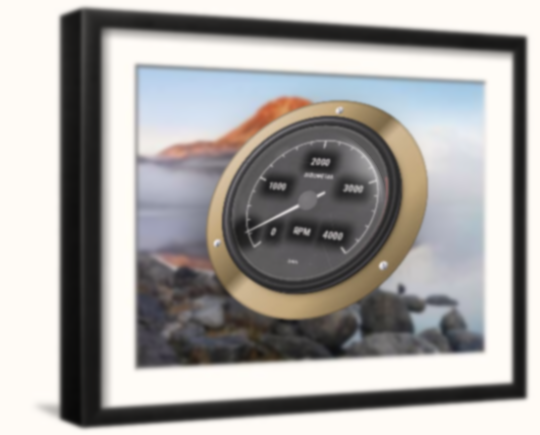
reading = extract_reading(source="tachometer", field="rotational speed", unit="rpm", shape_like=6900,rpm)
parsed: 200,rpm
